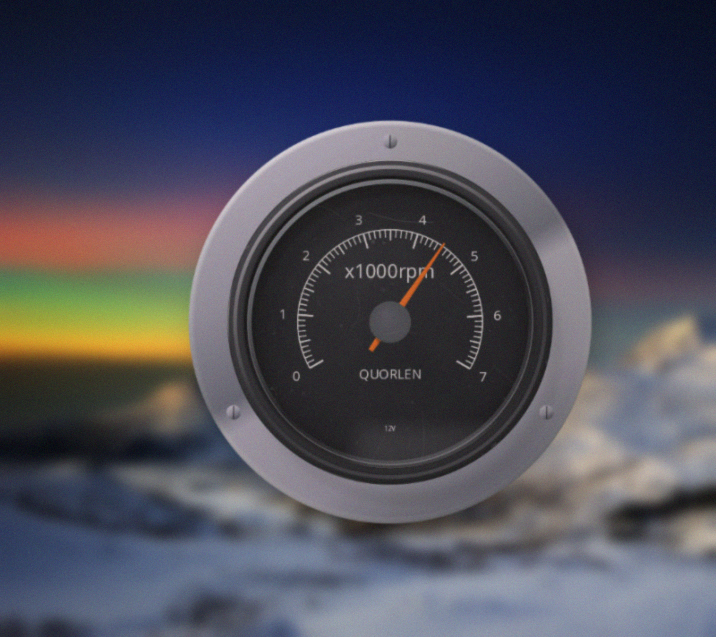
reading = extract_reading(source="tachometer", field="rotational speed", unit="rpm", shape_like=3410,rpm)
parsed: 4500,rpm
